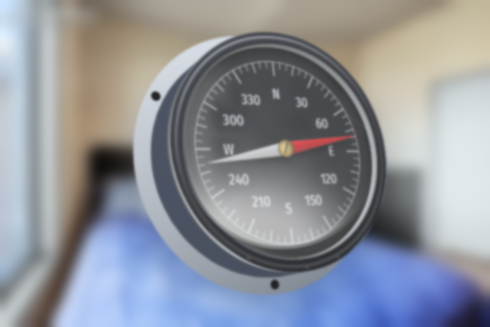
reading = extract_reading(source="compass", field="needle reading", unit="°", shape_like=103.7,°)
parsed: 80,°
